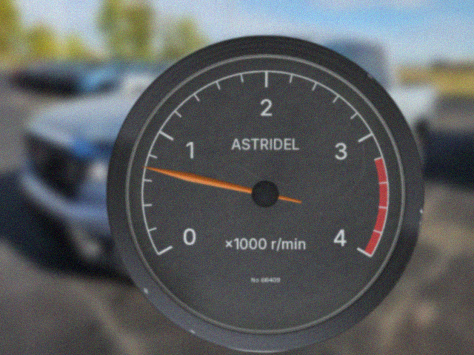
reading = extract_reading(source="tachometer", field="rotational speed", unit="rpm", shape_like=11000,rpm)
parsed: 700,rpm
